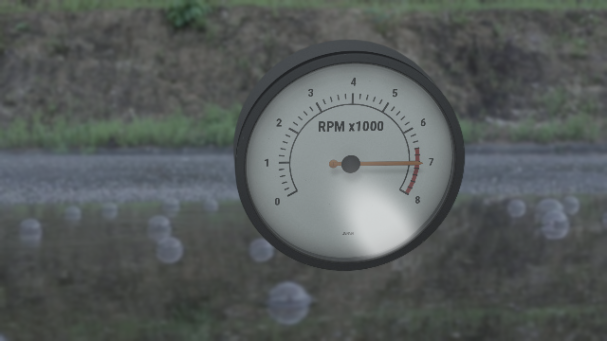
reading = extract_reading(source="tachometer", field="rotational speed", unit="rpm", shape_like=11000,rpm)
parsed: 7000,rpm
